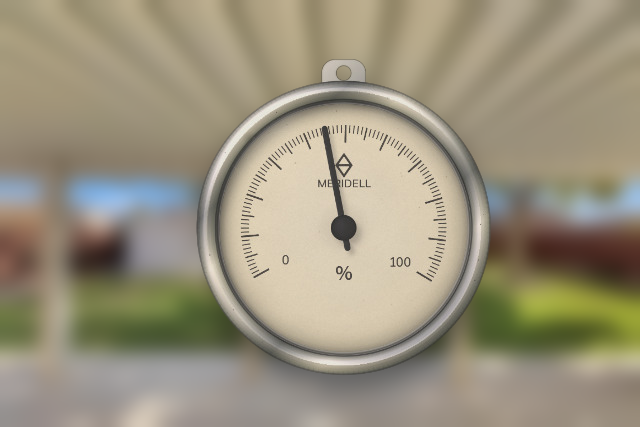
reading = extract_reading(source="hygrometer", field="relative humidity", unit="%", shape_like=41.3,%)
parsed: 45,%
